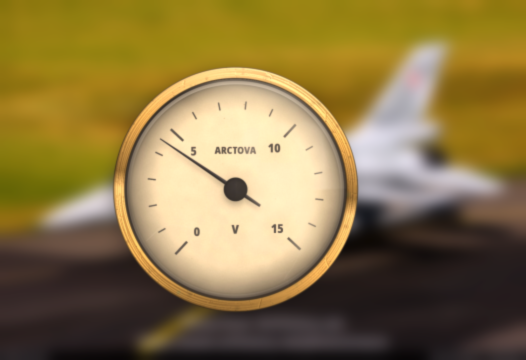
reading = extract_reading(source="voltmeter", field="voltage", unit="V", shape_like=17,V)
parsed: 4.5,V
